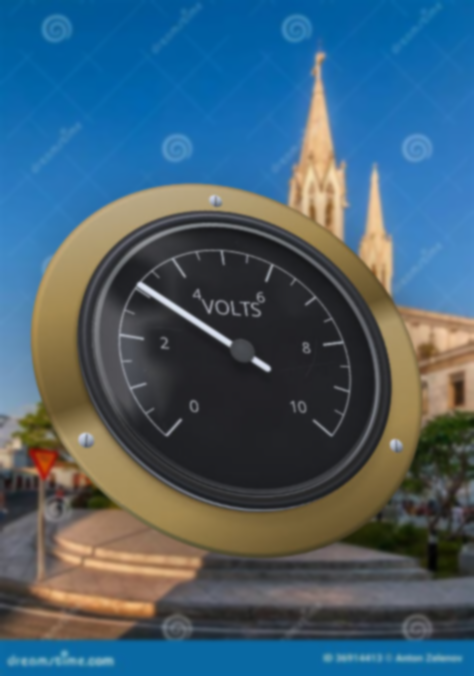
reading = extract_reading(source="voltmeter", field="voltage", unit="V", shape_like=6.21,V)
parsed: 3,V
